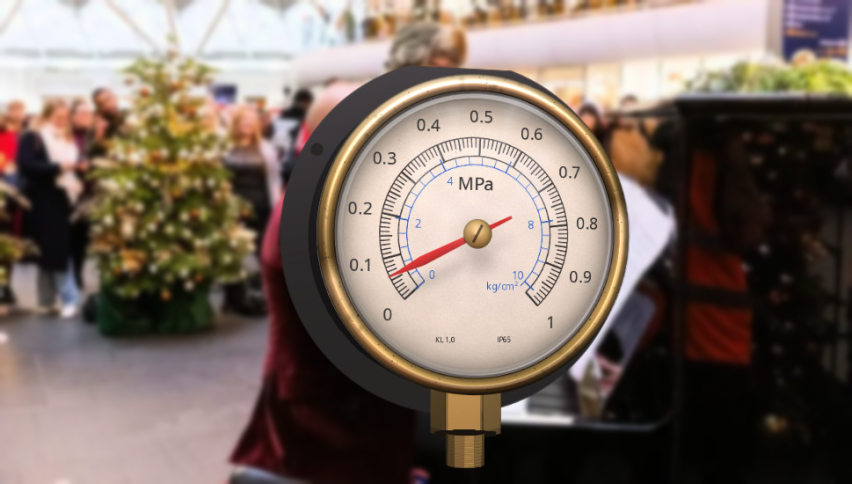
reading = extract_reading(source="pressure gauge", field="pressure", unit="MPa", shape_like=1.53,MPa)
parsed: 0.06,MPa
